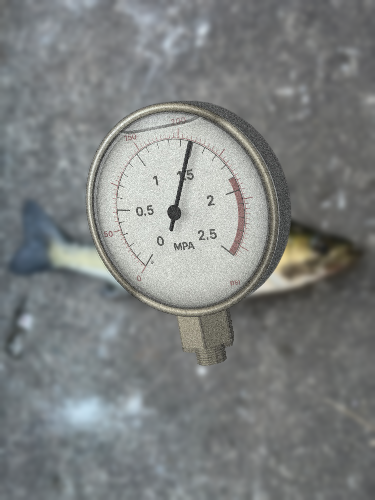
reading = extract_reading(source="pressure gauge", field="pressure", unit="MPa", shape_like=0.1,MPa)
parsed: 1.5,MPa
